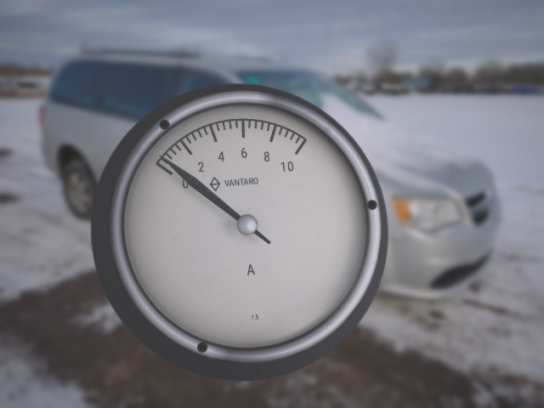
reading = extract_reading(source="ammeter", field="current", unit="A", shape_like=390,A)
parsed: 0.4,A
